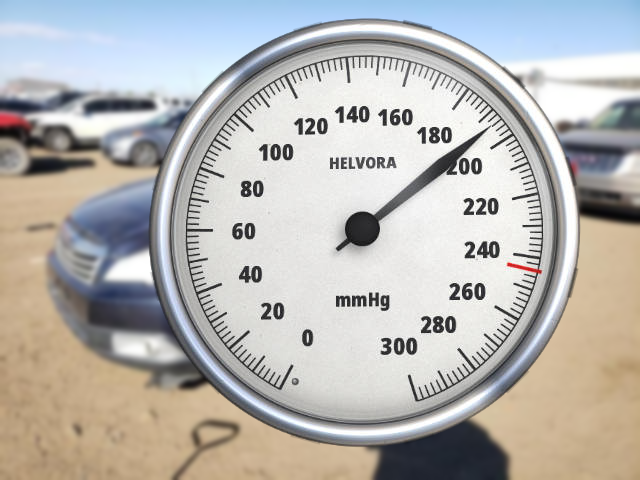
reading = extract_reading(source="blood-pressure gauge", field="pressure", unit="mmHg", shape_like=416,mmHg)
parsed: 194,mmHg
